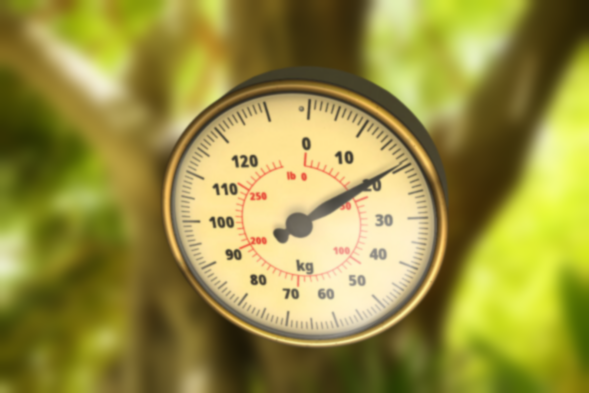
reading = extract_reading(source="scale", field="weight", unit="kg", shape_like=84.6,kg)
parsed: 19,kg
